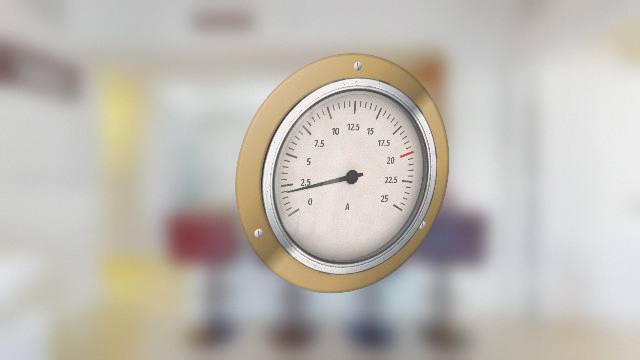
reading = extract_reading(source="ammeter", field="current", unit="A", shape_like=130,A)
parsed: 2,A
